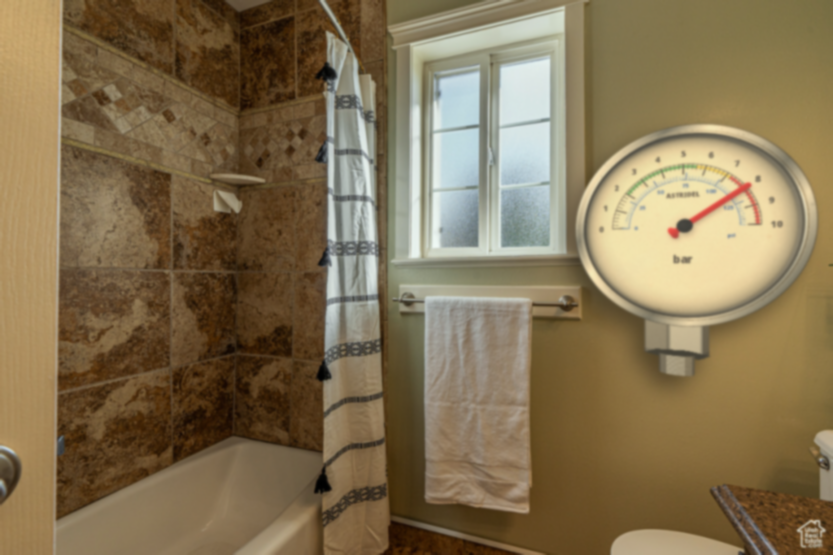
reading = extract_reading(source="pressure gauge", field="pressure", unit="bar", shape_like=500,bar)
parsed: 8,bar
